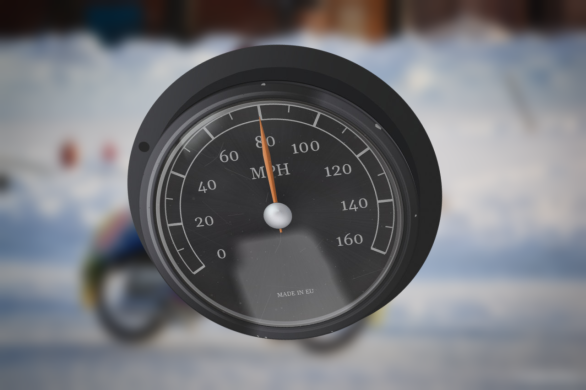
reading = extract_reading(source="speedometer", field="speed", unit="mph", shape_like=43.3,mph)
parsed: 80,mph
